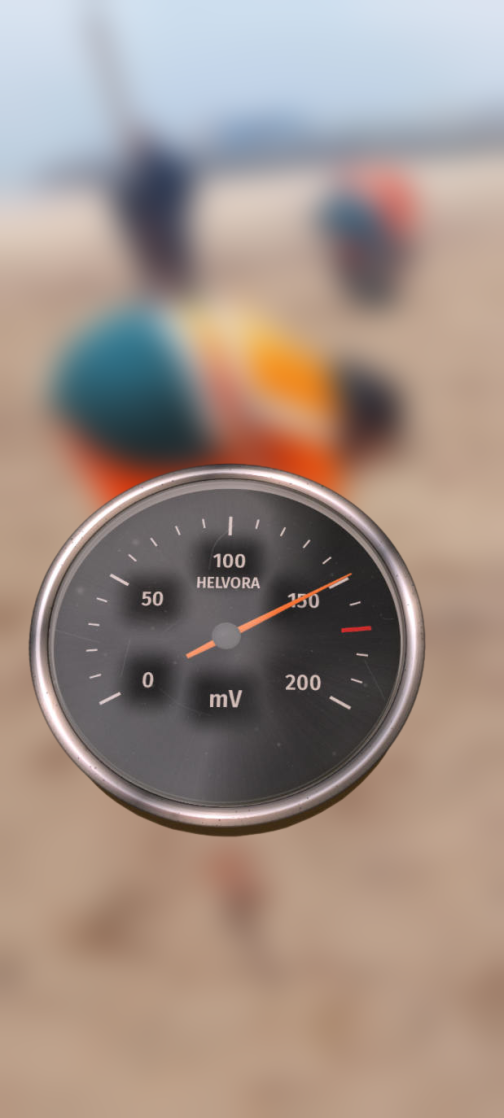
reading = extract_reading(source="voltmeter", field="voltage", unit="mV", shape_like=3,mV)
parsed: 150,mV
